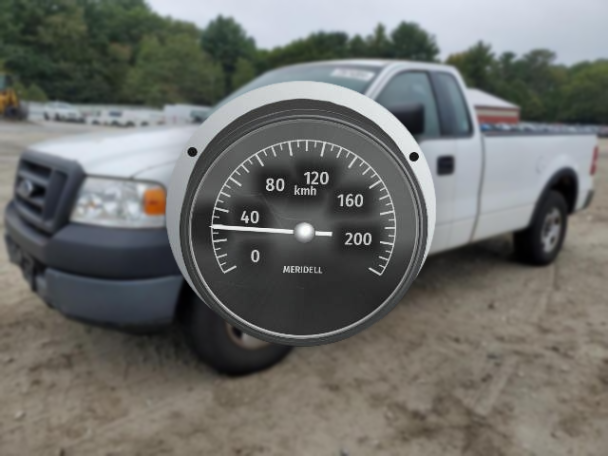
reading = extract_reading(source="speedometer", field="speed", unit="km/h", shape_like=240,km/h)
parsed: 30,km/h
